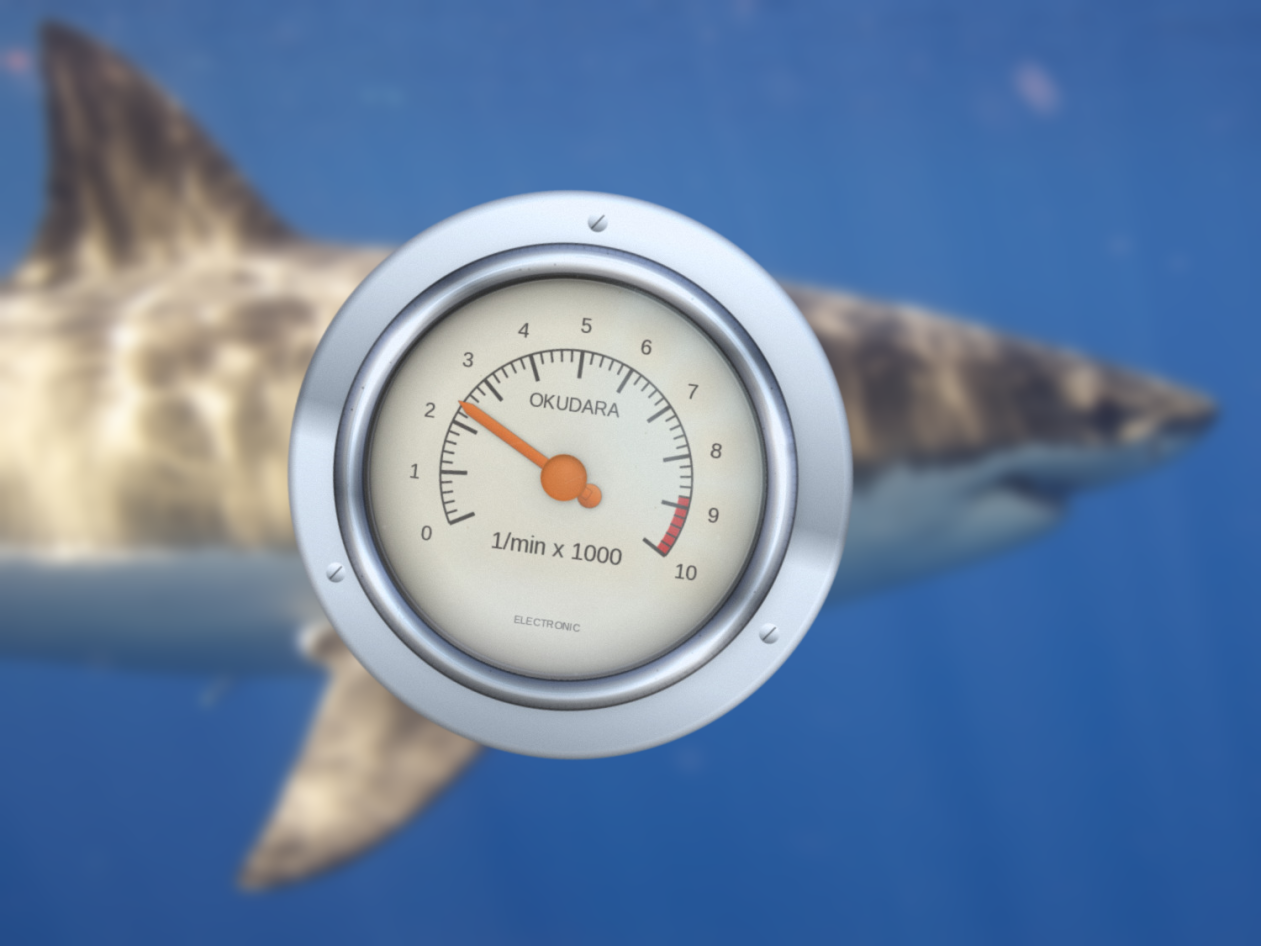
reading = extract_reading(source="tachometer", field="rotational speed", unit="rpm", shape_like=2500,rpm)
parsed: 2400,rpm
